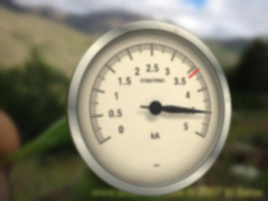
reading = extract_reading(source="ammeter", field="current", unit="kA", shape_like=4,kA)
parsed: 4.5,kA
